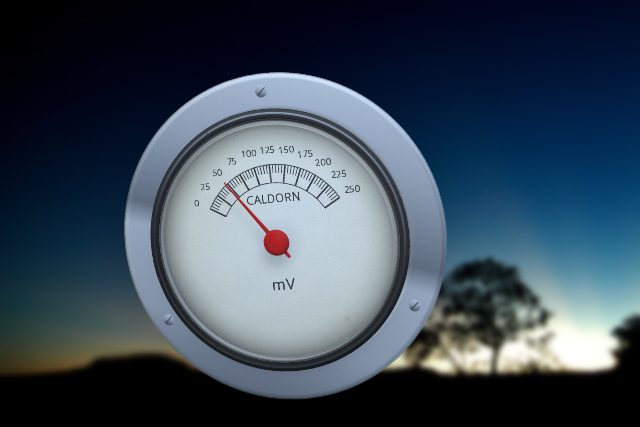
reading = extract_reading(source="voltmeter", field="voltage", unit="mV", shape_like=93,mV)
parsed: 50,mV
